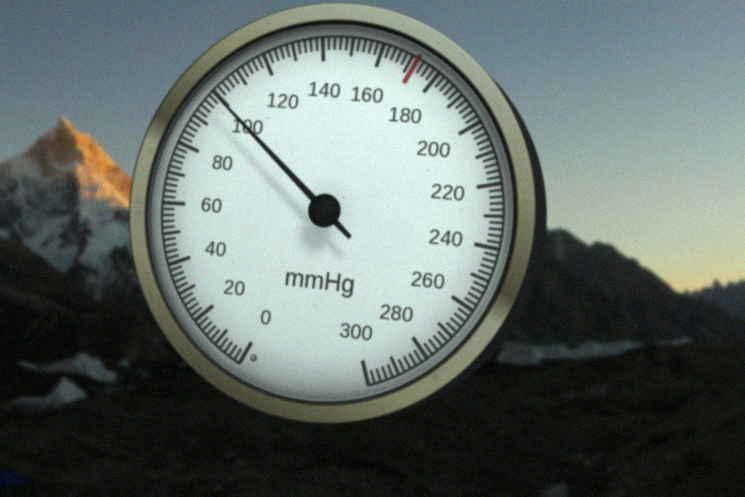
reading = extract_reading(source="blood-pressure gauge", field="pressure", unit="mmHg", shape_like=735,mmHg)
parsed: 100,mmHg
